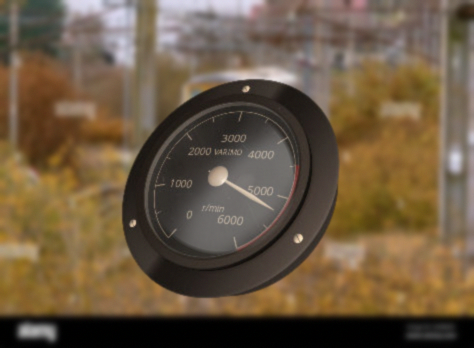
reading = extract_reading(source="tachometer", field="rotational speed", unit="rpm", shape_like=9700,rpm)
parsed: 5250,rpm
